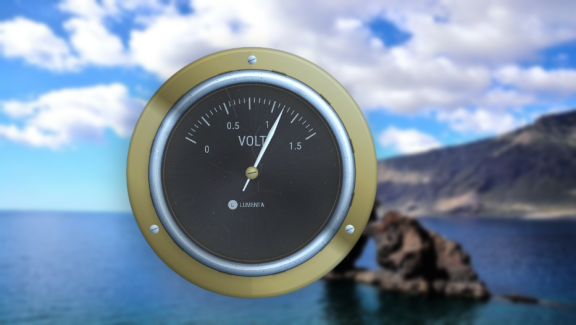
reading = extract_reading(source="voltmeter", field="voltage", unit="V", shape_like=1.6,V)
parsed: 1.1,V
